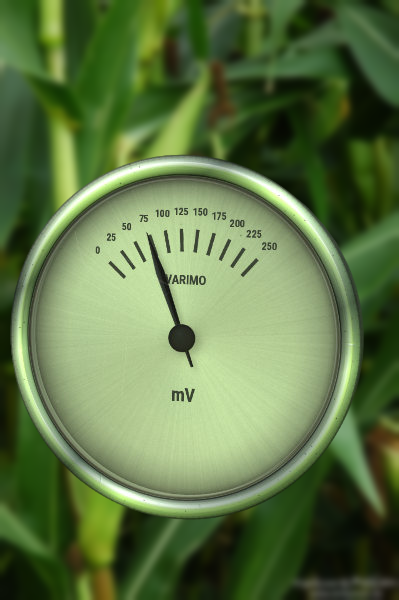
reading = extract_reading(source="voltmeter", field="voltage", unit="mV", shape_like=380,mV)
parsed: 75,mV
